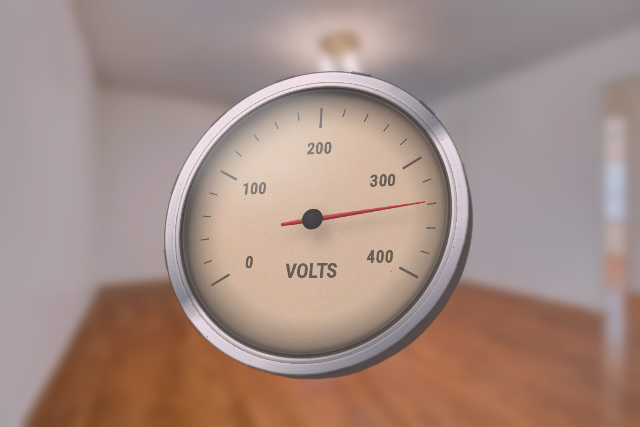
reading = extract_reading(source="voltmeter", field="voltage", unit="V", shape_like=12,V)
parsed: 340,V
